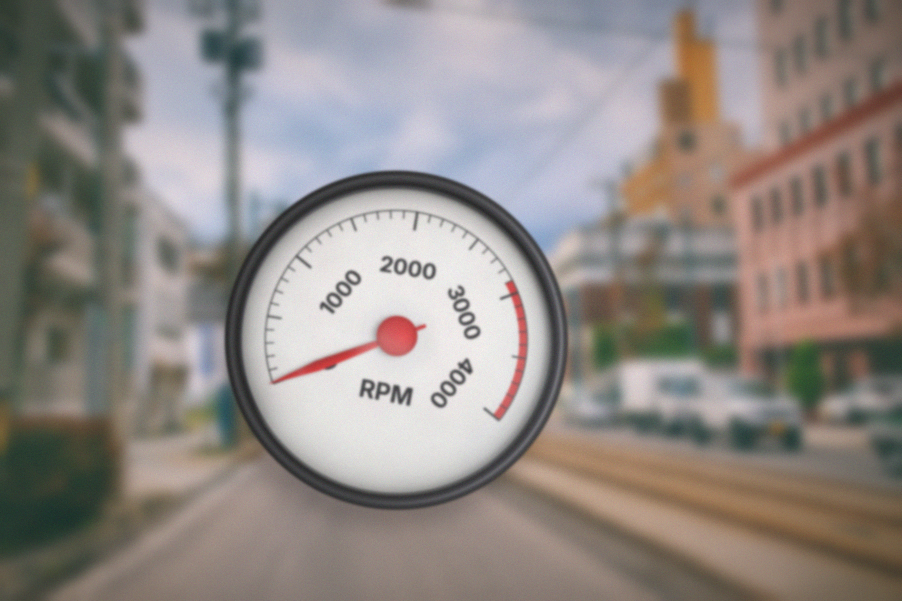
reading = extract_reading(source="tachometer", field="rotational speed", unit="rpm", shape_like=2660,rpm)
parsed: 0,rpm
